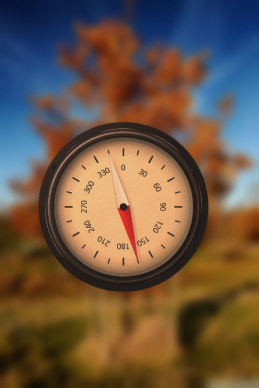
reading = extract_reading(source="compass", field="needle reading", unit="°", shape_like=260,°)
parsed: 165,°
